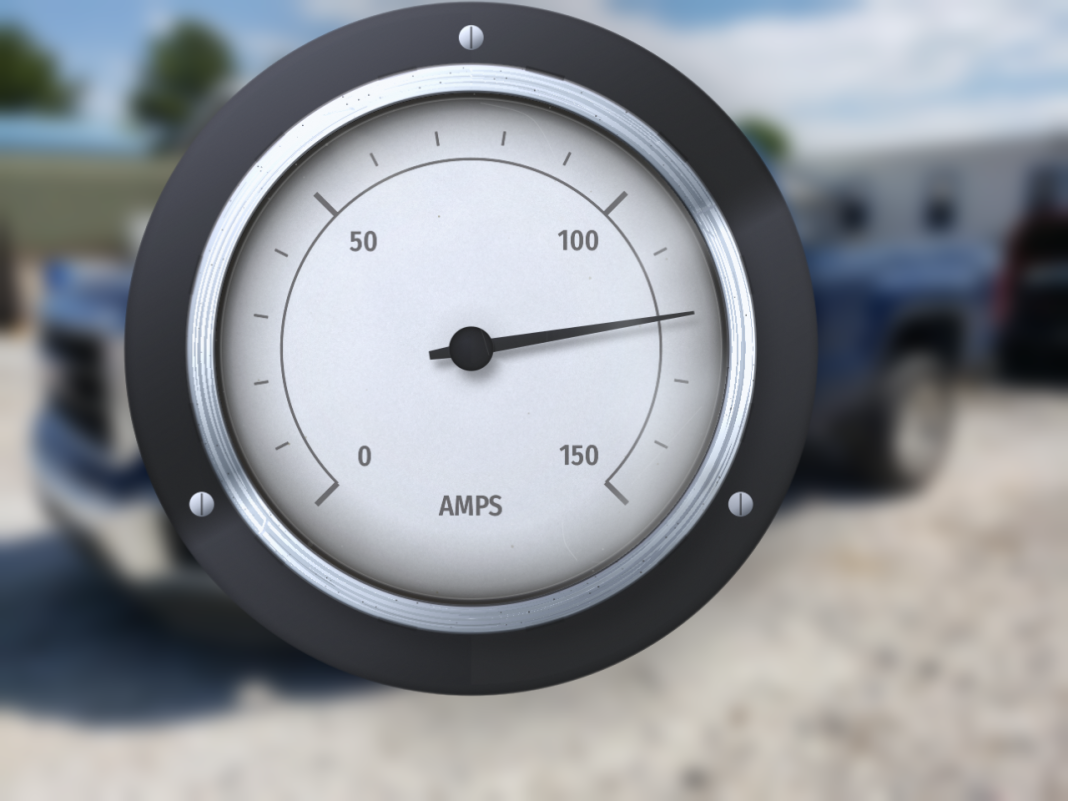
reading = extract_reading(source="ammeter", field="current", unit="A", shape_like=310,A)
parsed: 120,A
